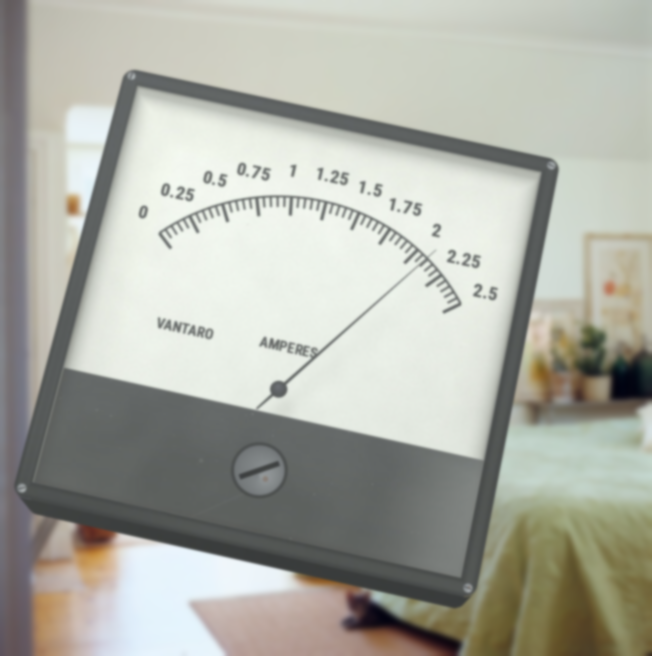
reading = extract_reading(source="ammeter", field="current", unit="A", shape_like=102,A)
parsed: 2.1,A
